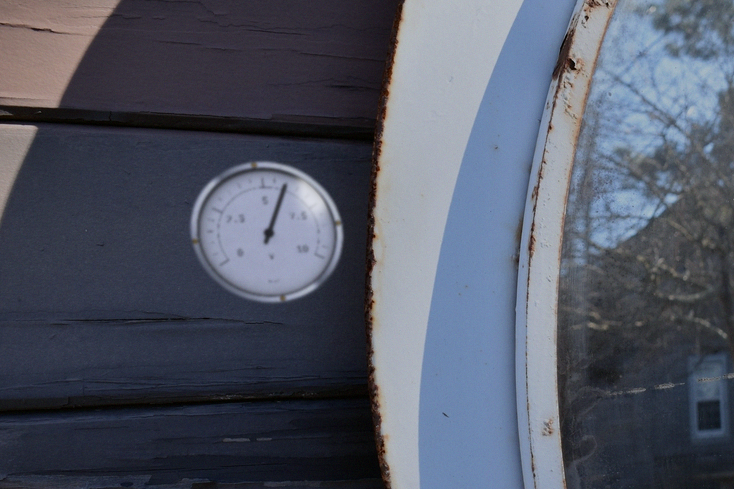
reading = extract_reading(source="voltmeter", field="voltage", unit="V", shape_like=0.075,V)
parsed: 6,V
